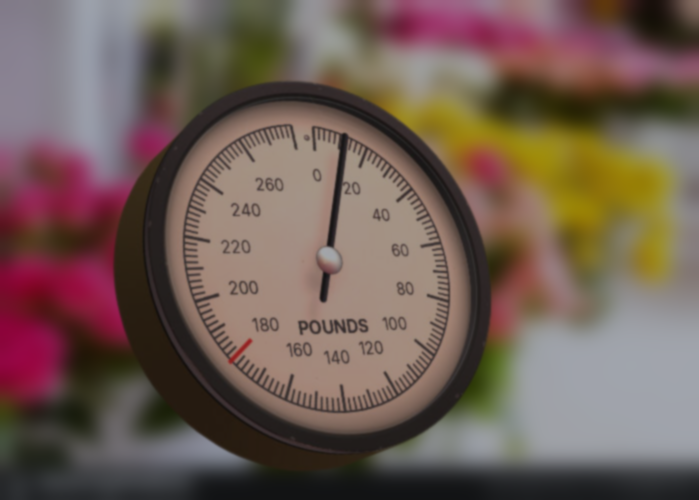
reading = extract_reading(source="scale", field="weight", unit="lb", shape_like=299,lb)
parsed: 10,lb
